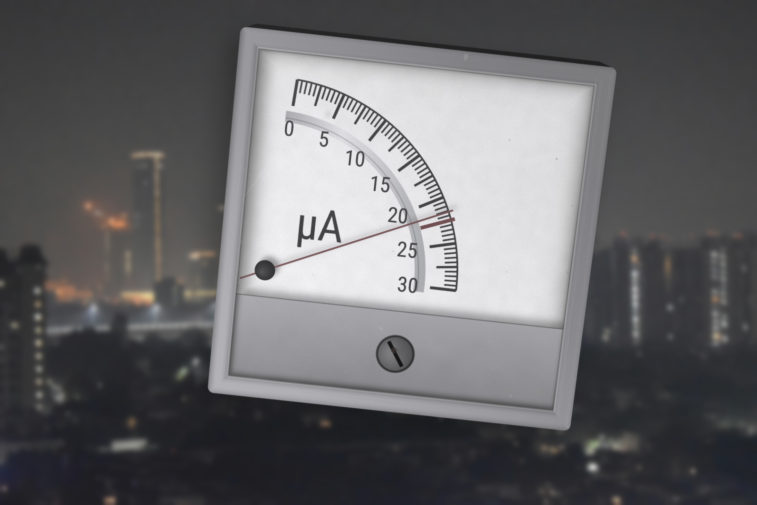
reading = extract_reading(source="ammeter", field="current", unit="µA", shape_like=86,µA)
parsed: 21.5,µA
